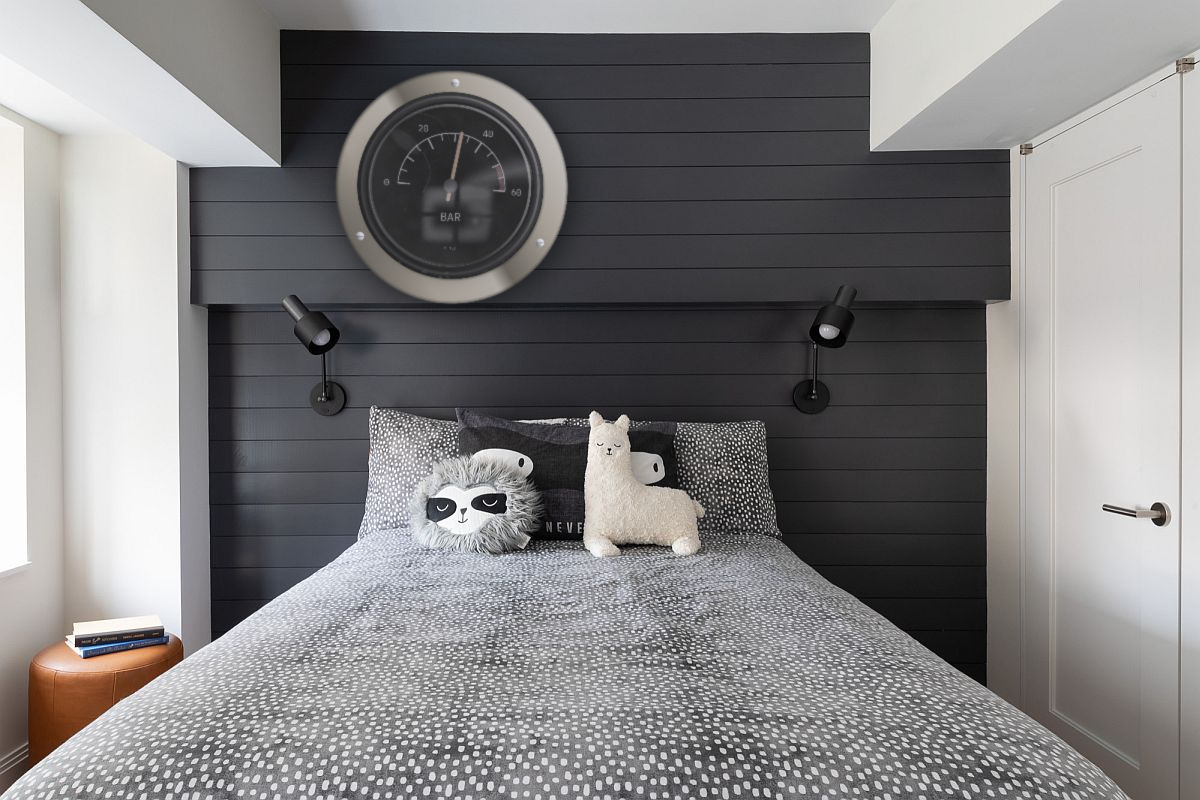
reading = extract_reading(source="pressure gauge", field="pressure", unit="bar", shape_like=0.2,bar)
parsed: 32.5,bar
